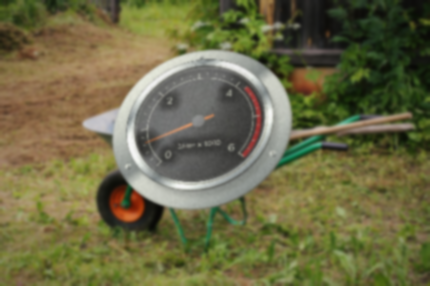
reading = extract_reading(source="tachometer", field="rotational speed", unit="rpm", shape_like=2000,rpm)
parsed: 600,rpm
